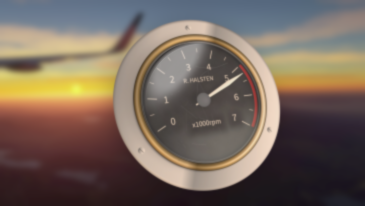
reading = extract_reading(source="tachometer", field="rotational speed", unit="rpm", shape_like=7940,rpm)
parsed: 5250,rpm
